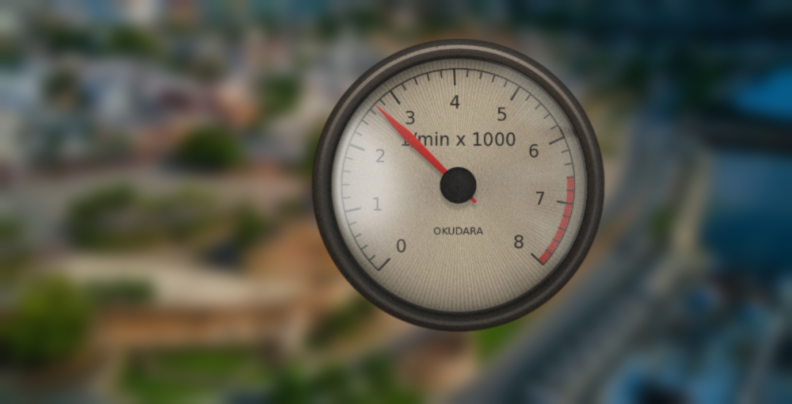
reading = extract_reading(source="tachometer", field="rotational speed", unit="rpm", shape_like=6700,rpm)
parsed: 2700,rpm
